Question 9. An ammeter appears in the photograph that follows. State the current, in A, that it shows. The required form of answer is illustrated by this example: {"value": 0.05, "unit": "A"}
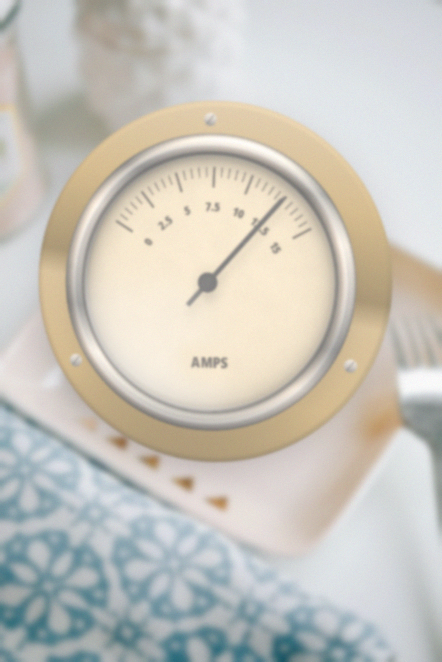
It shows {"value": 12.5, "unit": "A"}
